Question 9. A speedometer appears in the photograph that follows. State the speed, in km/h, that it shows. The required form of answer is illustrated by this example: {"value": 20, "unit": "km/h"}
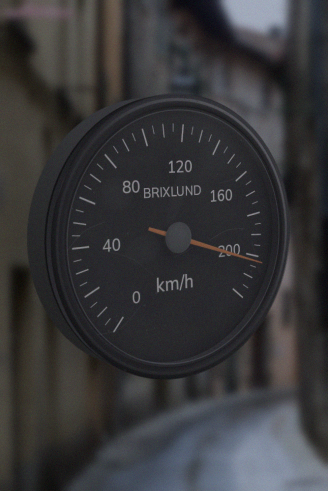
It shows {"value": 202.5, "unit": "km/h"}
